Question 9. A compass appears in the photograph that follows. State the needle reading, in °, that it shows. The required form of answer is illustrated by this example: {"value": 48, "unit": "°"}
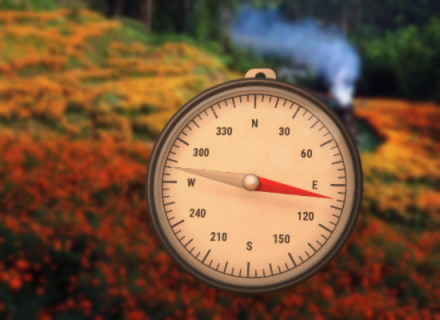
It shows {"value": 100, "unit": "°"}
